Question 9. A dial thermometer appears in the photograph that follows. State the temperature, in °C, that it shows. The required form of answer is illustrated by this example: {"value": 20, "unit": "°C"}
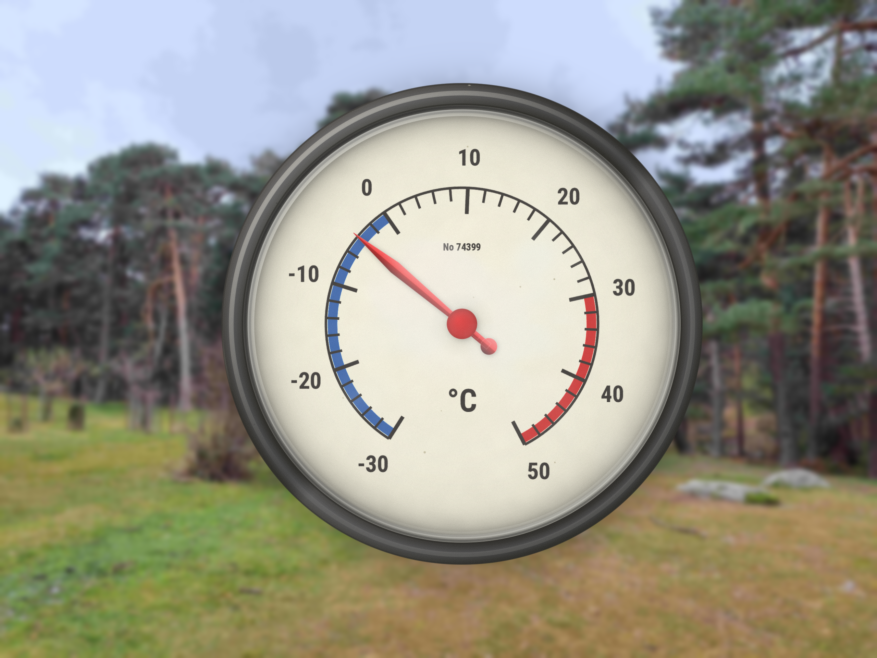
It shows {"value": -4, "unit": "°C"}
